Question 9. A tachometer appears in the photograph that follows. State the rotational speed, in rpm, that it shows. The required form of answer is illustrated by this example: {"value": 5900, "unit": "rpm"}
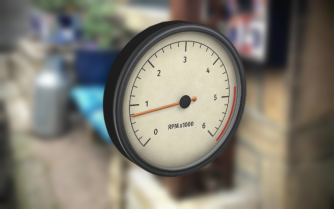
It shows {"value": 800, "unit": "rpm"}
